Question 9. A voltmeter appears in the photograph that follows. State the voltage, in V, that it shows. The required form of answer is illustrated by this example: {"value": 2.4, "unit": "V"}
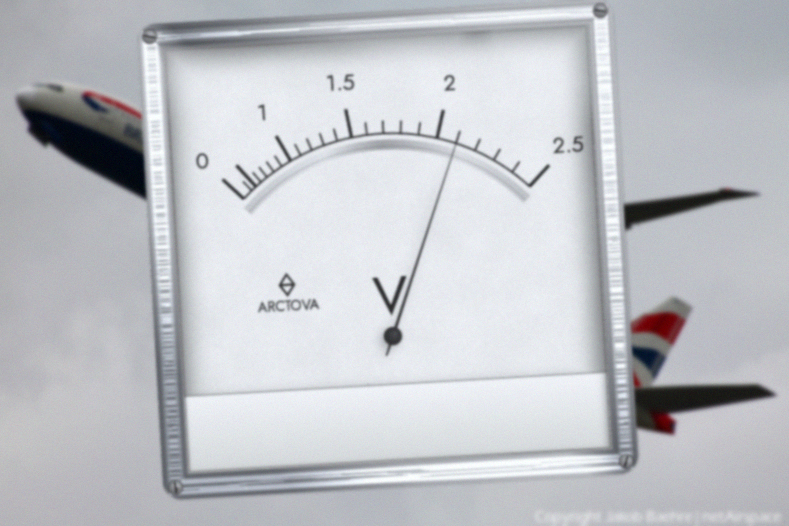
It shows {"value": 2.1, "unit": "V"}
